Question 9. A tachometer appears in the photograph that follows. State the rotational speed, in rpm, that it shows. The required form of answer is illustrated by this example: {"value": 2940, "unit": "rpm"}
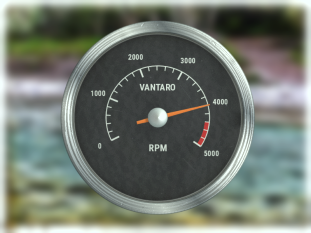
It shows {"value": 4000, "unit": "rpm"}
